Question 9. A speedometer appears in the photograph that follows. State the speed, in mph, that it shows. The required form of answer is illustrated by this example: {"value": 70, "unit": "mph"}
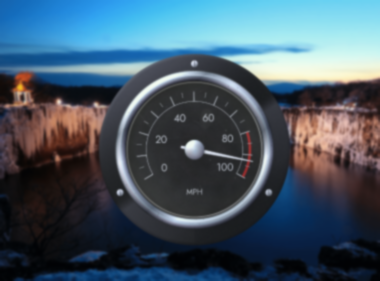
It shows {"value": 92.5, "unit": "mph"}
